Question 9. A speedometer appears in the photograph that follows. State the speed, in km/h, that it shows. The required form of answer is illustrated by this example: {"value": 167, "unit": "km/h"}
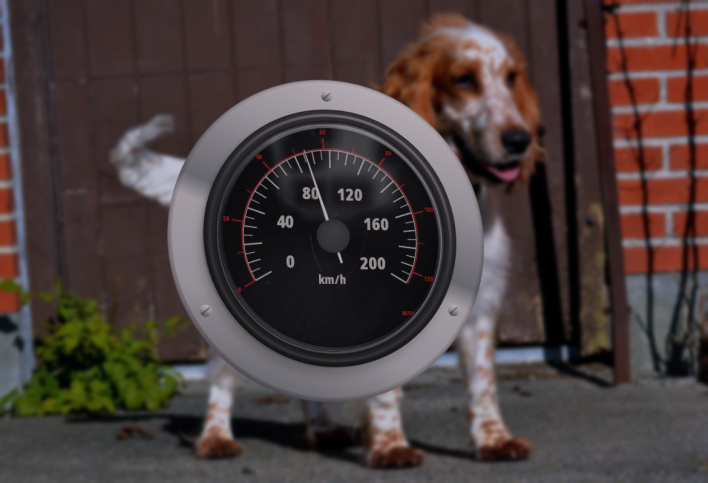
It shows {"value": 85, "unit": "km/h"}
